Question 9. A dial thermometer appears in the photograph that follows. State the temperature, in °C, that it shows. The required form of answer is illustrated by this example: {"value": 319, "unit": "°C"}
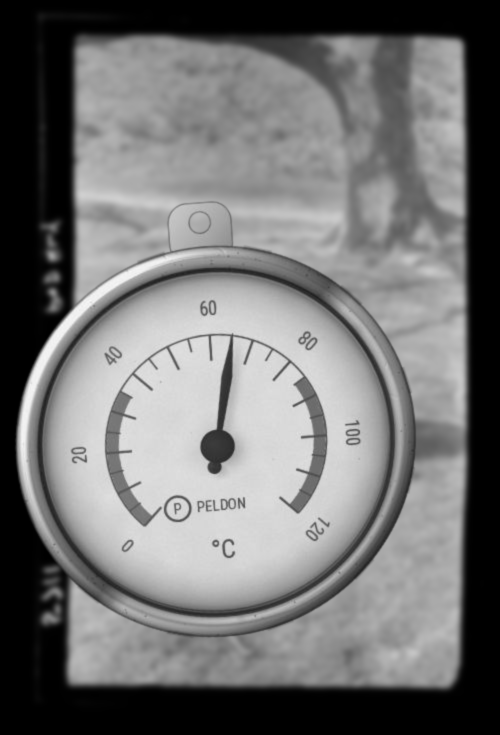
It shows {"value": 65, "unit": "°C"}
